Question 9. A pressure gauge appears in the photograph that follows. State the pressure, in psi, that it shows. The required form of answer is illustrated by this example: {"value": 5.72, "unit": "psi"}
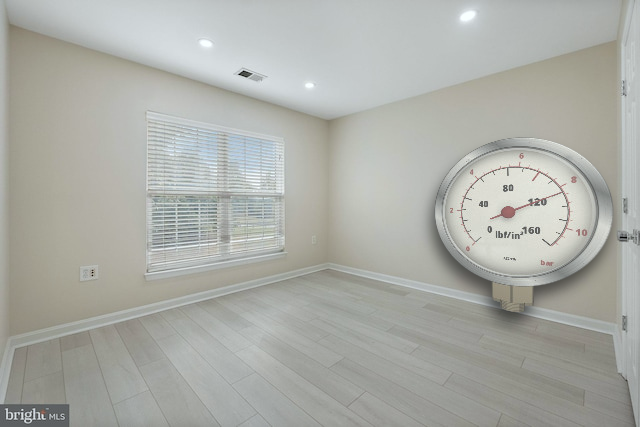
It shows {"value": 120, "unit": "psi"}
